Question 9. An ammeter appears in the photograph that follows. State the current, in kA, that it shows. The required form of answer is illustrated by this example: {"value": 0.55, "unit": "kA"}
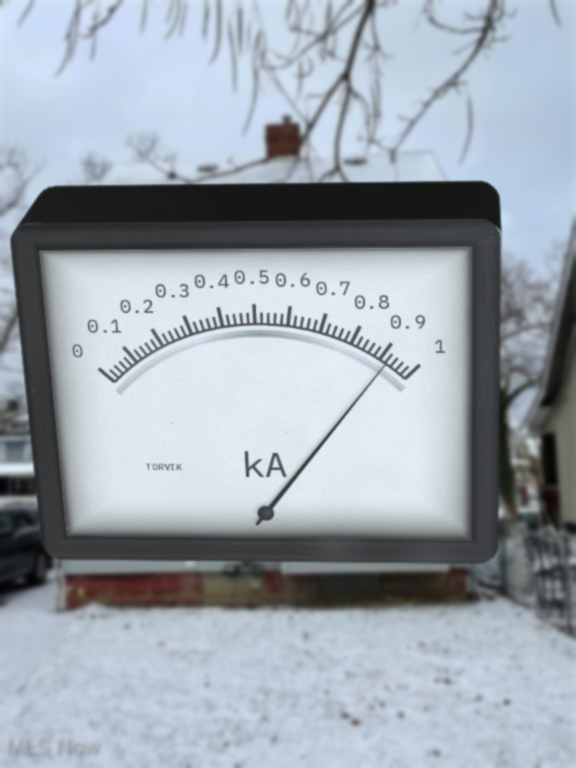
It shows {"value": 0.92, "unit": "kA"}
